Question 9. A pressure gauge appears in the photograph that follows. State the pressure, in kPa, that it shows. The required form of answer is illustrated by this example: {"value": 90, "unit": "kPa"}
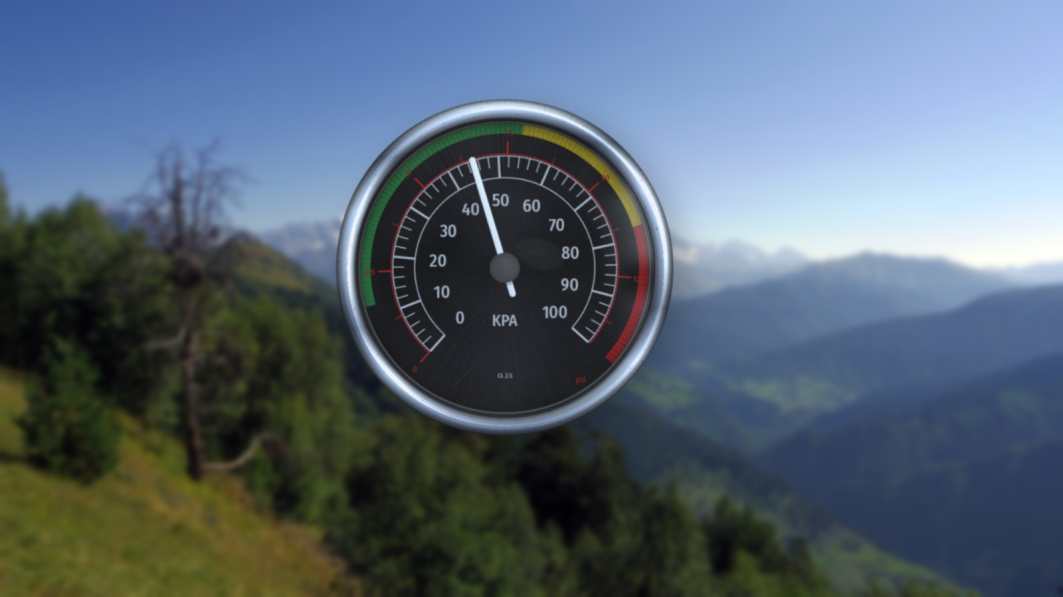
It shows {"value": 45, "unit": "kPa"}
